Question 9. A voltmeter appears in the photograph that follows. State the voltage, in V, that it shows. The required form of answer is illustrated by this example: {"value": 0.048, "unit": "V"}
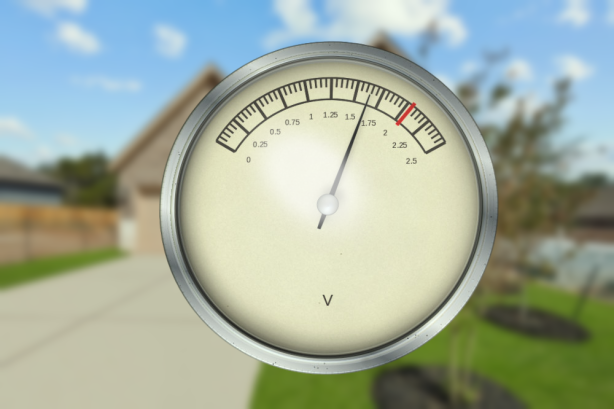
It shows {"value": 1.65, "unit": "V"}
